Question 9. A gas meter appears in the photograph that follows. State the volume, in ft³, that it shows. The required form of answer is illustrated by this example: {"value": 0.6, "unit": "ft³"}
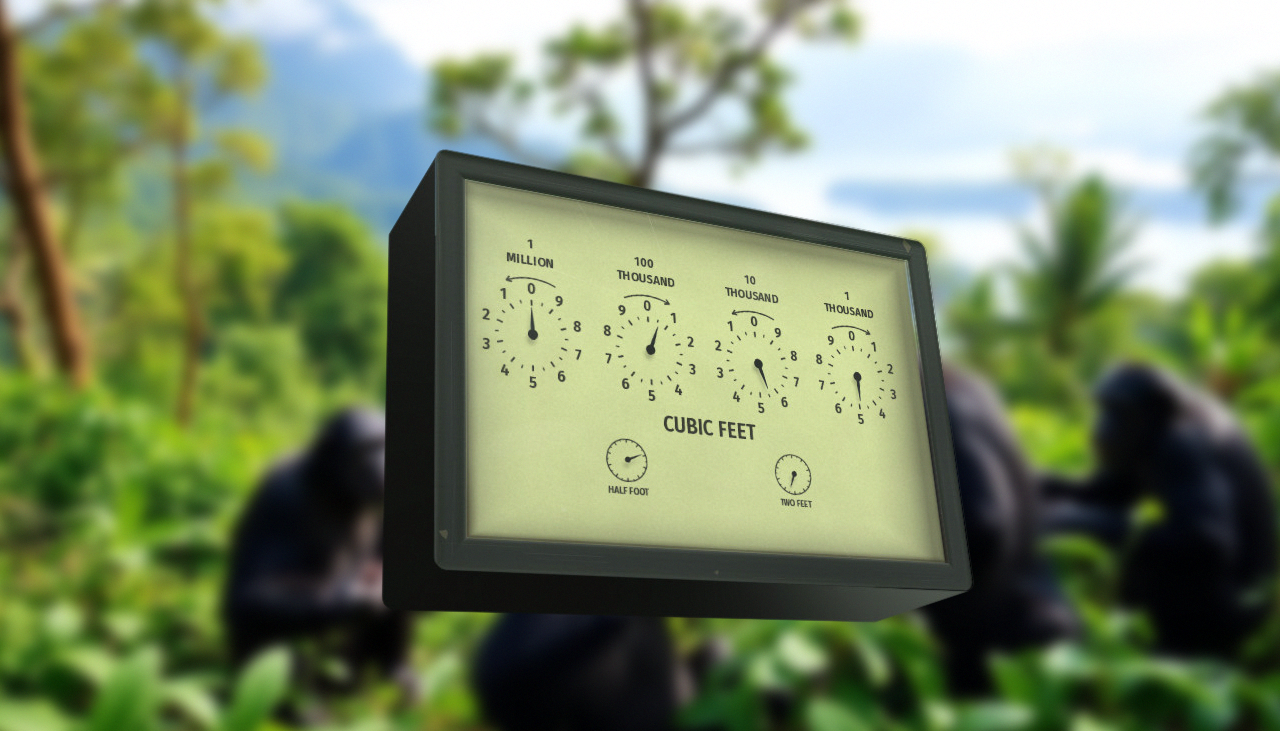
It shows {"value": 5500, "unit": "ft³"}
